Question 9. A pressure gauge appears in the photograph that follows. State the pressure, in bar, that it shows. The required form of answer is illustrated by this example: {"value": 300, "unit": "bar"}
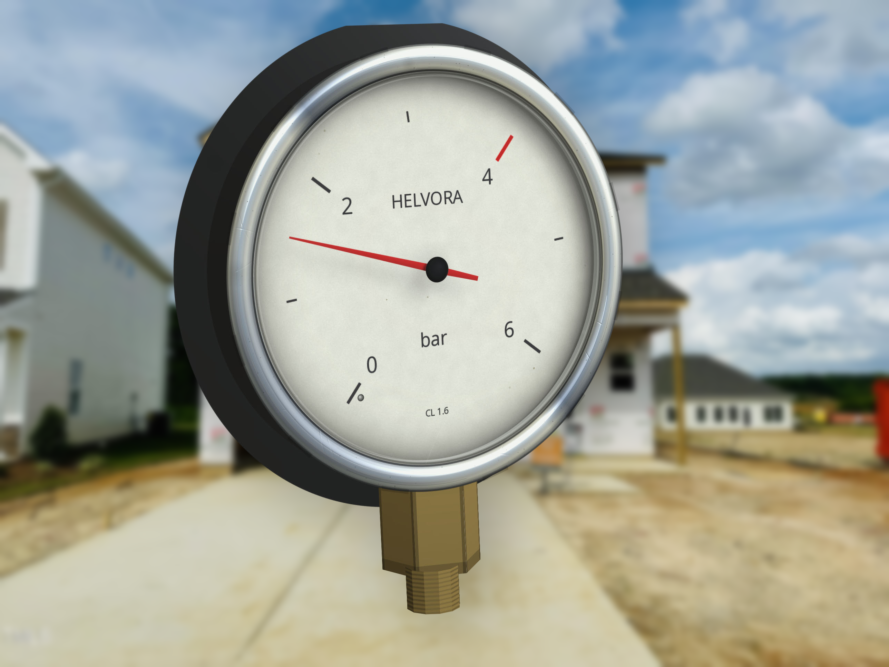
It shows {"value": 1.5, "unit": "bar"}
